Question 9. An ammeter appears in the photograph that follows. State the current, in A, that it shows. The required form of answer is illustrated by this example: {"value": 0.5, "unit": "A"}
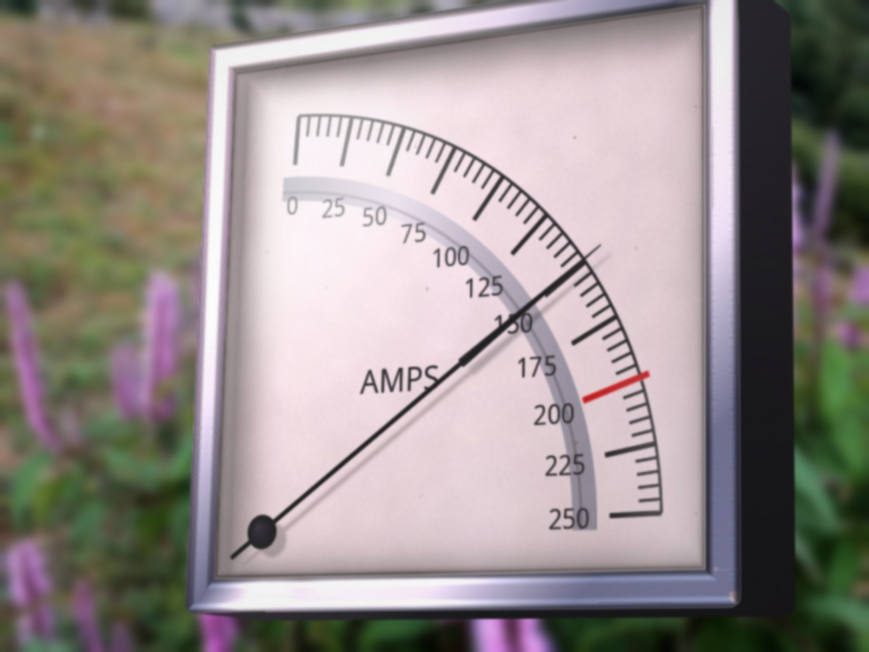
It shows {"value": 150, "unit": "A"}
